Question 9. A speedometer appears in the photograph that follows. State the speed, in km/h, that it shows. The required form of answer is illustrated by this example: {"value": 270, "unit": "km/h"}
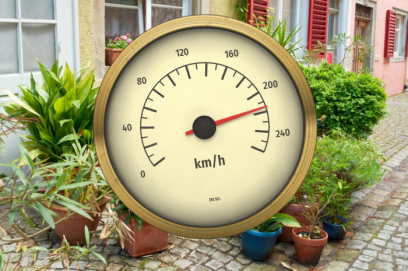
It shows {"value": 215, "unit": "km/h"}
